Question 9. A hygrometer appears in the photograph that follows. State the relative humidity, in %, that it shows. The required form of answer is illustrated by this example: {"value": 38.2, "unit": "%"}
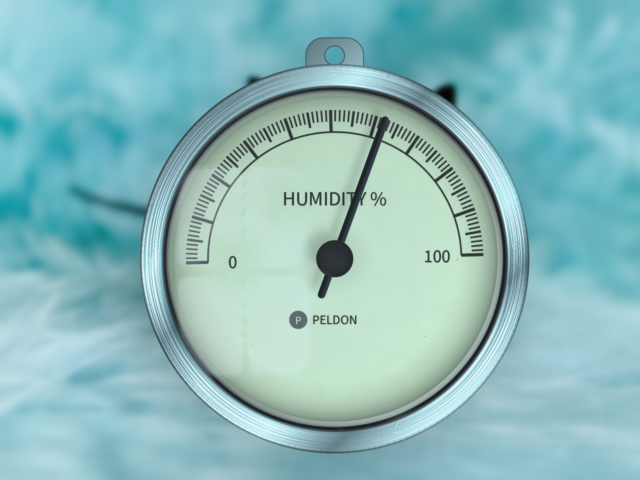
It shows {"value": 62, "unit": "%"}
